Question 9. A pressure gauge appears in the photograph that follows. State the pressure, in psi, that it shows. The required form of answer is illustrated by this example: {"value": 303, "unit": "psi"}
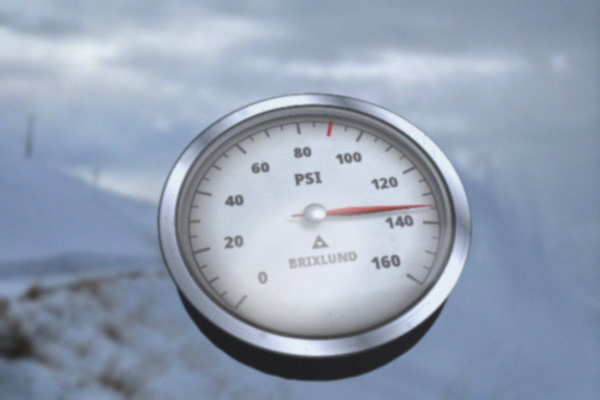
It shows {"value": 135, "unit": "psi"}
